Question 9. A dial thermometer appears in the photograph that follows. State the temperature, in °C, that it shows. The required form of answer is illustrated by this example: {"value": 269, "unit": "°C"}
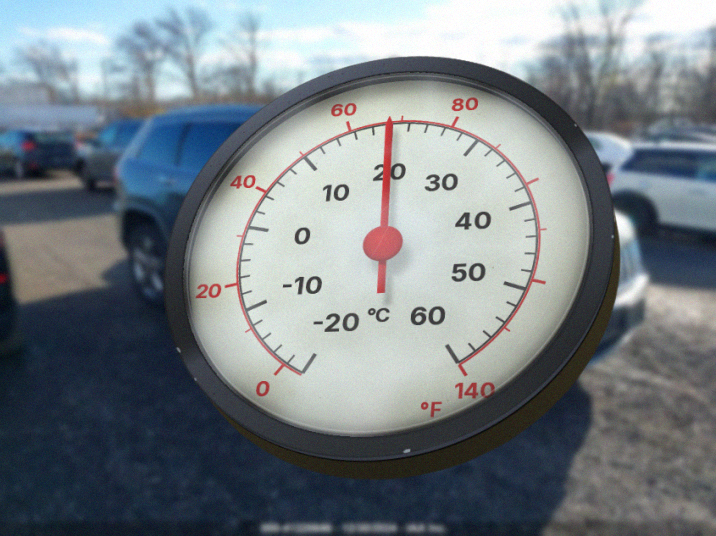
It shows {"value": 20, "unit": "°C"}
